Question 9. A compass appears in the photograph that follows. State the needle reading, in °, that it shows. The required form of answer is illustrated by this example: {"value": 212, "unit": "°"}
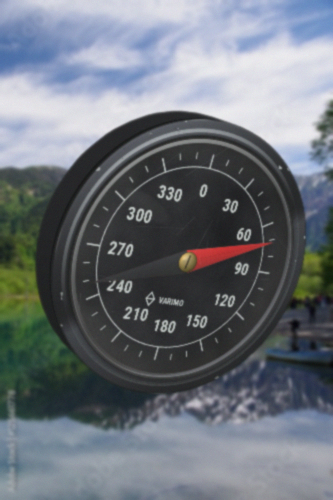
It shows {"value": 70, "unit": "°"}
